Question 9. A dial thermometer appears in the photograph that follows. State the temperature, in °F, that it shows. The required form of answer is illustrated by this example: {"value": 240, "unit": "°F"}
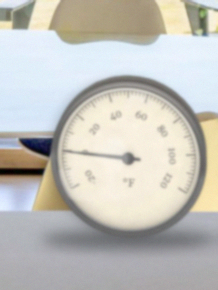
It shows {"value": 0, "unit": "°F"}
